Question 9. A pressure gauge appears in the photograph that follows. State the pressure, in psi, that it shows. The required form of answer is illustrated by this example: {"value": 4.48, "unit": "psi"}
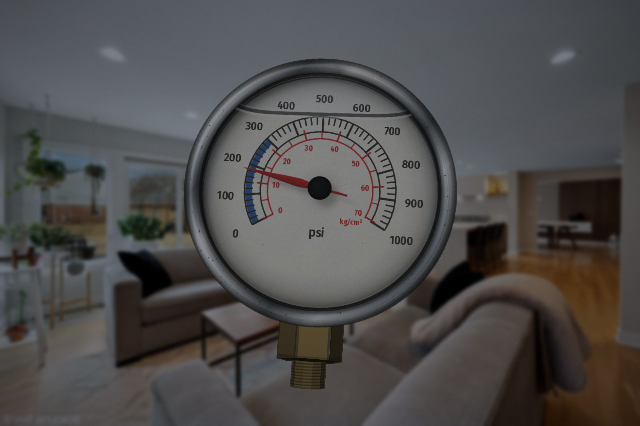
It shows {"value": 180, "unit": "psi"}
